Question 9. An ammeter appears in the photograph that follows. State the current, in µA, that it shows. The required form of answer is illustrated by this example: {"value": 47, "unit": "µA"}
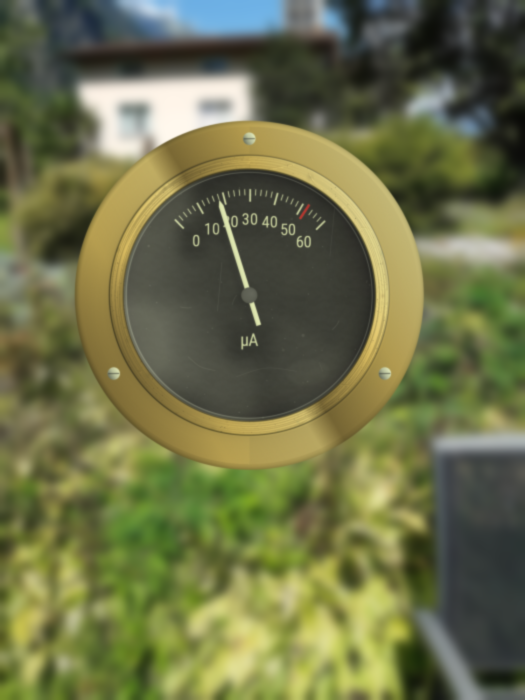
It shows {"value": 18, "unit": "µA"}
